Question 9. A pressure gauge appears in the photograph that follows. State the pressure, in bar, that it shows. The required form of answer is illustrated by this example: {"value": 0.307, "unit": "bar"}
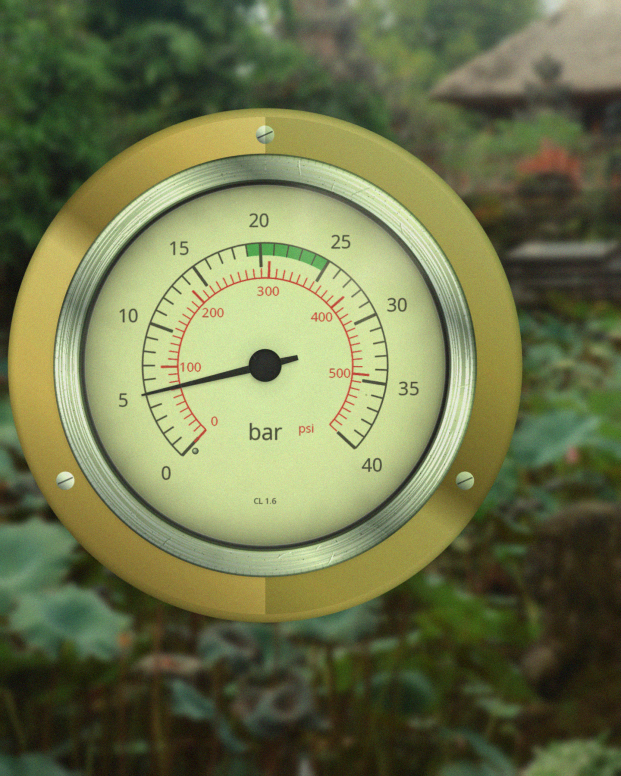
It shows {"value": 5, "unit": "bar"}
